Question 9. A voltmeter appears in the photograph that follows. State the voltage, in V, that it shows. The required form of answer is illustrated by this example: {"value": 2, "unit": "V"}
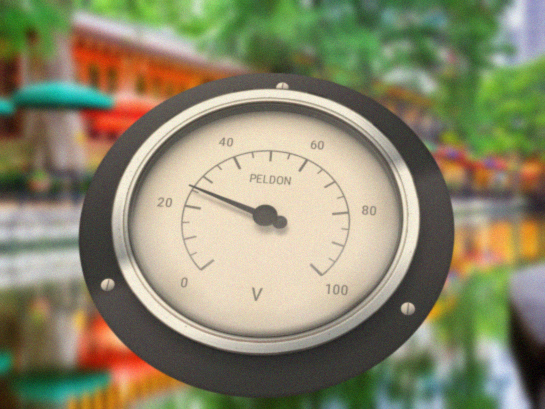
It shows {"value": 25, "unit": "V"}
